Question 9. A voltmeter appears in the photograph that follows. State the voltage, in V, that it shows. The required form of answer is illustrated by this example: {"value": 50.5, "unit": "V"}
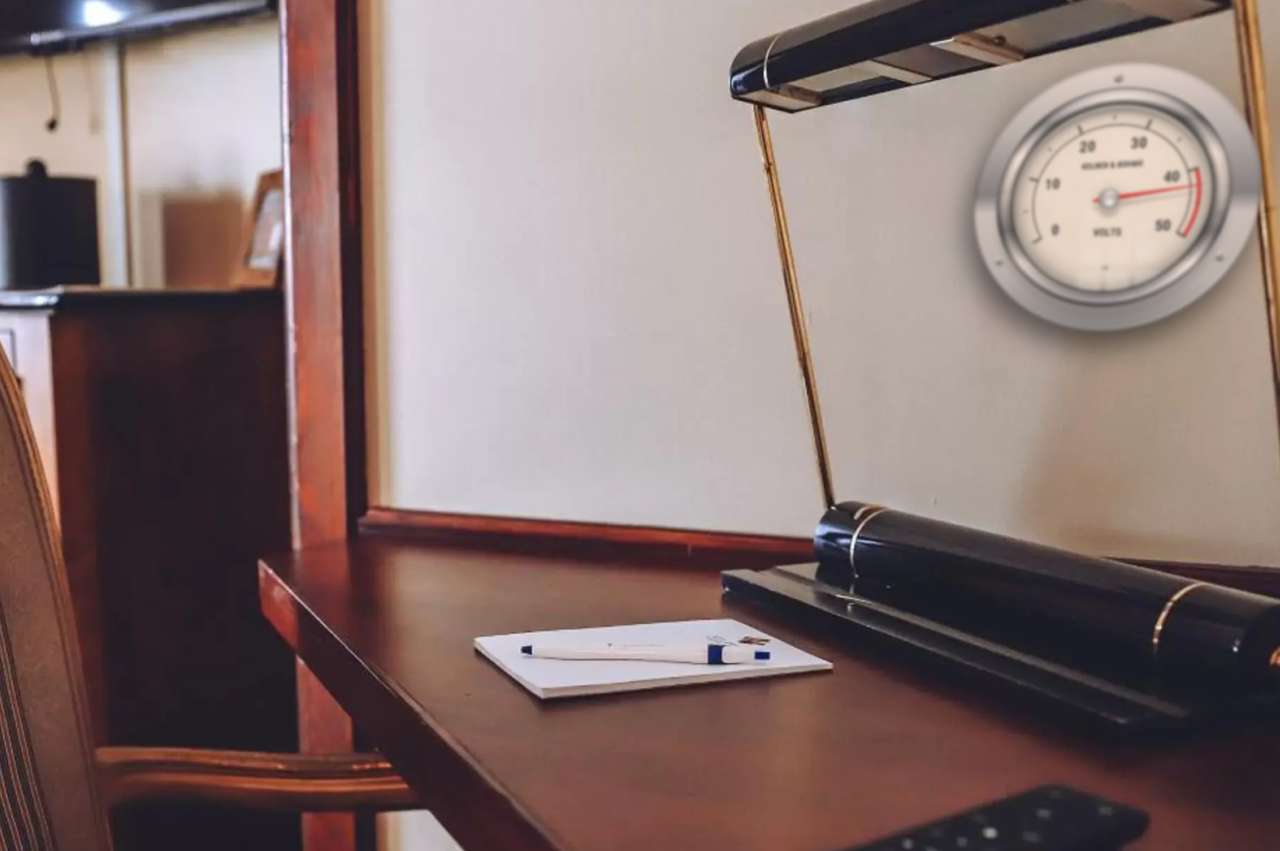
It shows {"value": 42.5, "unit": "V"}
